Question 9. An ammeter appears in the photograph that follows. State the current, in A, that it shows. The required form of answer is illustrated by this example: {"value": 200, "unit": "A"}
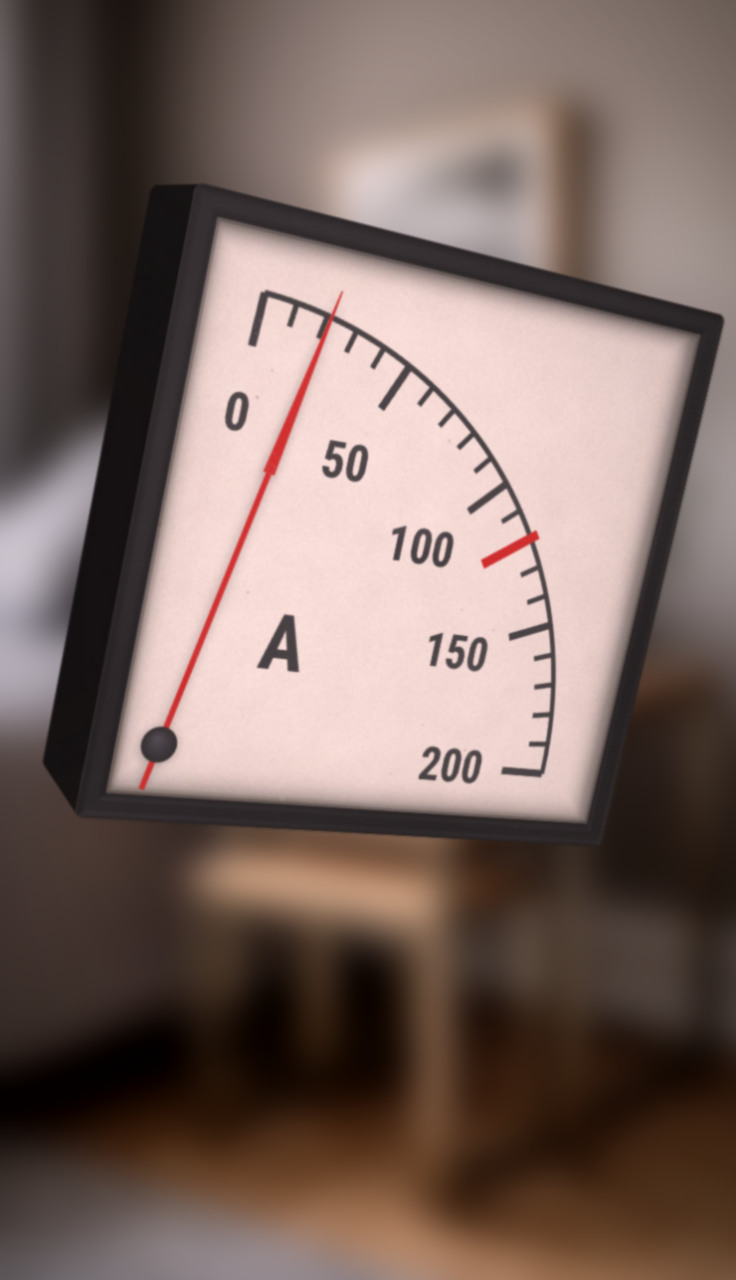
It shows {"value": 20, "unit": "A"}
